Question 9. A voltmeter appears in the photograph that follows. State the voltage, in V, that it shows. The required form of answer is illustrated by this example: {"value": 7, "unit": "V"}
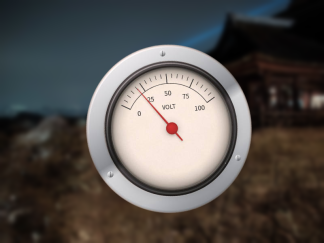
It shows {"value": 20, "unit": "V"}
